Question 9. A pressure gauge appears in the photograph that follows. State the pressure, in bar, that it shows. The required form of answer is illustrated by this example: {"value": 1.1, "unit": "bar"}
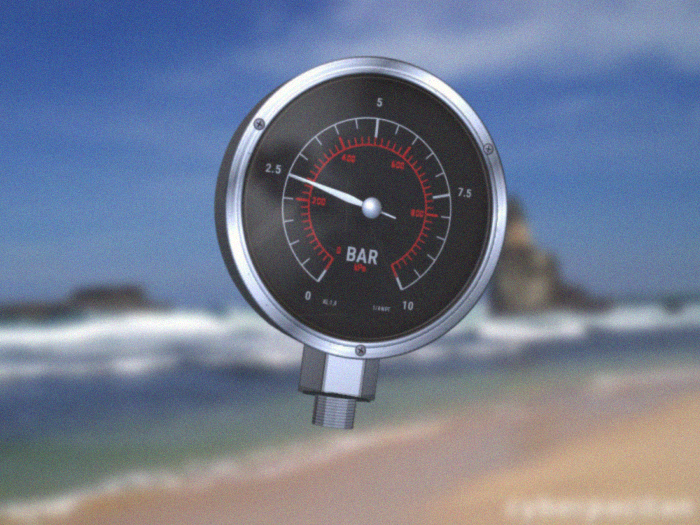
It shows {"value": 2.5, "unit": "bar"}
